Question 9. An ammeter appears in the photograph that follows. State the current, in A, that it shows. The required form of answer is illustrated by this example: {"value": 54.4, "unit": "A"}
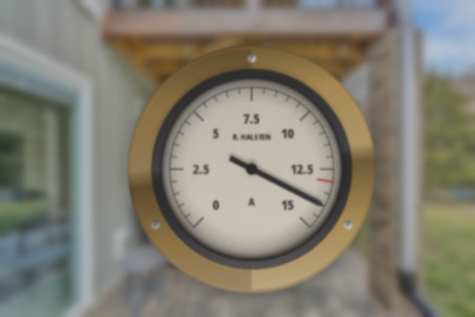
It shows {"value": 14, "unit": "A"}
